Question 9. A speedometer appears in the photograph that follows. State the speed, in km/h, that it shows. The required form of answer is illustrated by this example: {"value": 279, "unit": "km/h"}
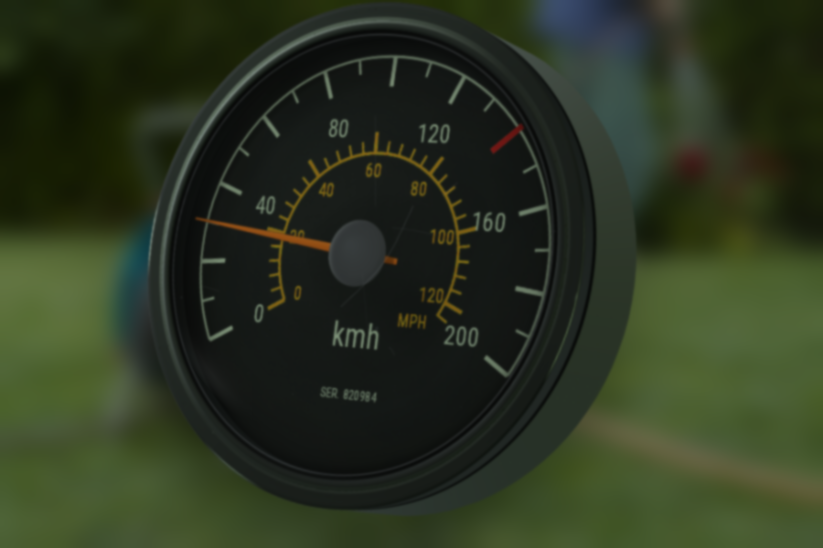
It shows {"value": 30, "unit": "km/h"}
